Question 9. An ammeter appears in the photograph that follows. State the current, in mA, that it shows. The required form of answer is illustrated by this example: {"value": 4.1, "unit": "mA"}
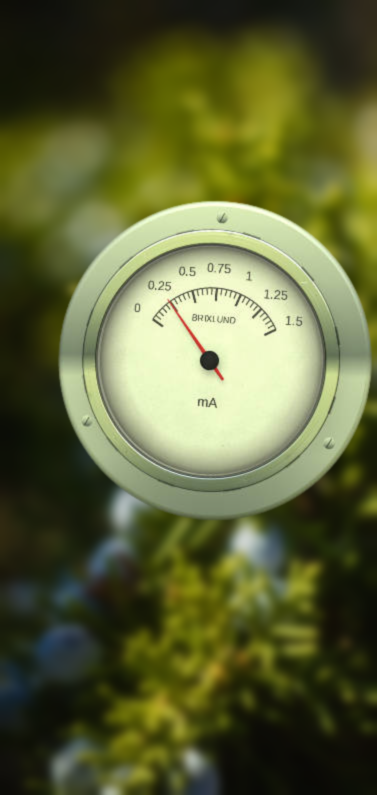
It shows {"value": 0.25, "unit": "mA"}
